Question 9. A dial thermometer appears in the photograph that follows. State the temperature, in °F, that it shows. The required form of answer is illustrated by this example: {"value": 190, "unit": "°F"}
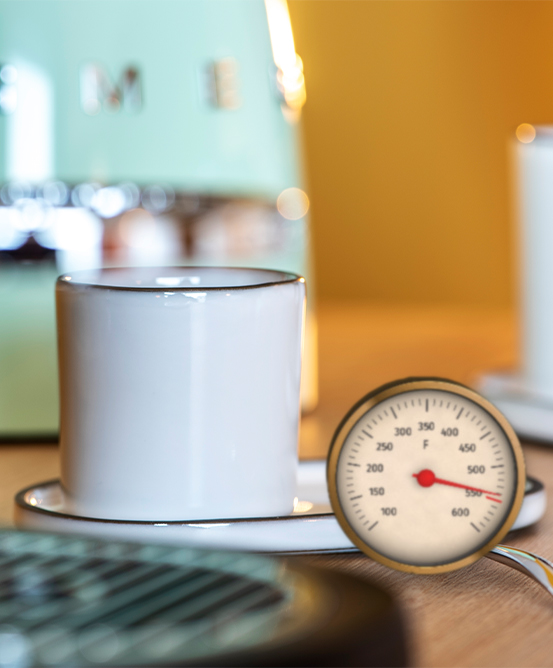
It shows {"value": 540, "unit": "°F"}
